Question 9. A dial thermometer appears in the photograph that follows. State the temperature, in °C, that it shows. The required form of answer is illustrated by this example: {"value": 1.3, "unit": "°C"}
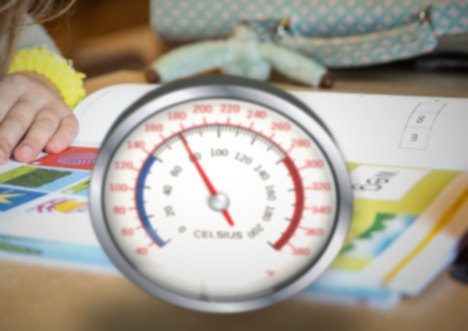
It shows {"value": 80, "unit": "°C"}
